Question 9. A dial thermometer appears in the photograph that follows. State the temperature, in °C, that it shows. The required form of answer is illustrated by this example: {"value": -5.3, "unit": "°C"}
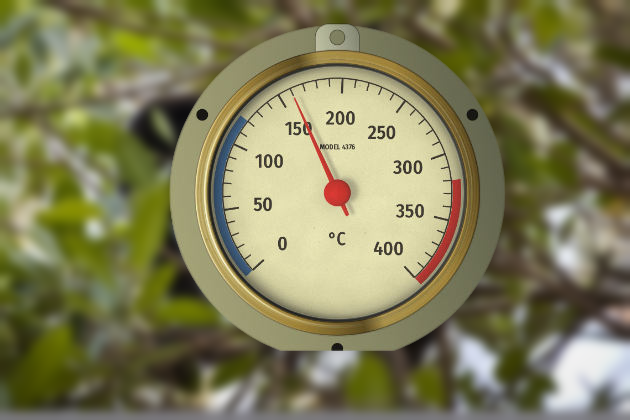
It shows {"value": 160, "unit": "°C"}
